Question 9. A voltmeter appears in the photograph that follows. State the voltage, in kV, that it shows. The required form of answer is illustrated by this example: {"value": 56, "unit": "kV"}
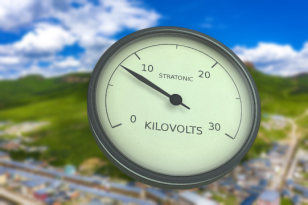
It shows {"value": 7.5, "unit": "kV"}
